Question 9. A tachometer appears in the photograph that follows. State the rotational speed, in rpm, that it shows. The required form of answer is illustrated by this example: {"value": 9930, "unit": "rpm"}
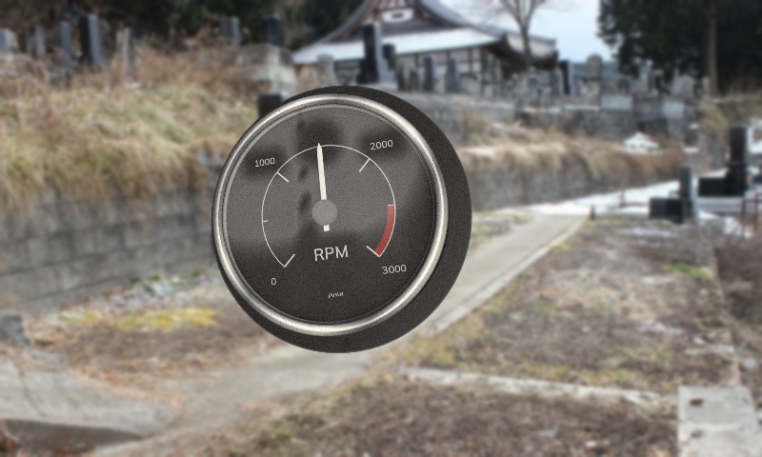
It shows {"value": 1500, "unit": "rpm"}
